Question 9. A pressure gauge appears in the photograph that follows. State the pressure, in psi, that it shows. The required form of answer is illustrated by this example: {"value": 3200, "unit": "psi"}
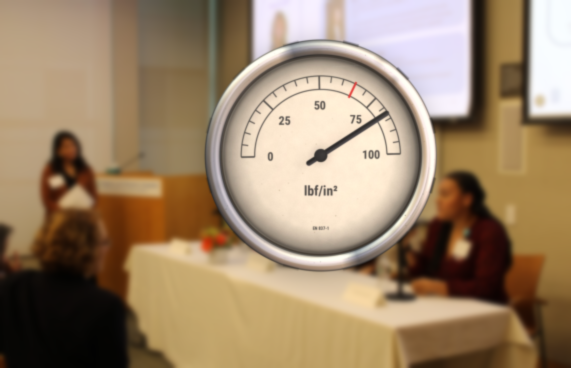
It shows {"value": 82.5, "unit": "psi"}
